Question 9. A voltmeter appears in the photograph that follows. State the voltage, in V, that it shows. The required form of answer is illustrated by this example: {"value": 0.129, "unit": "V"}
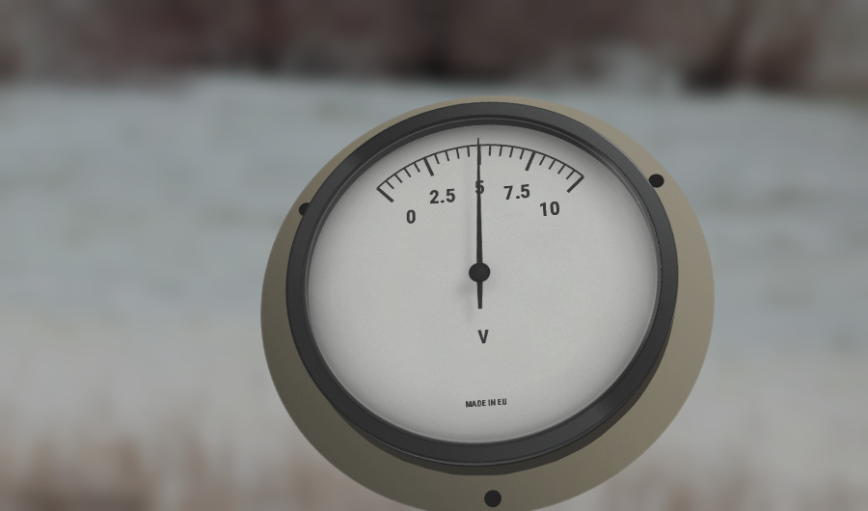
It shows {"value": 5, "unit": "V"}
